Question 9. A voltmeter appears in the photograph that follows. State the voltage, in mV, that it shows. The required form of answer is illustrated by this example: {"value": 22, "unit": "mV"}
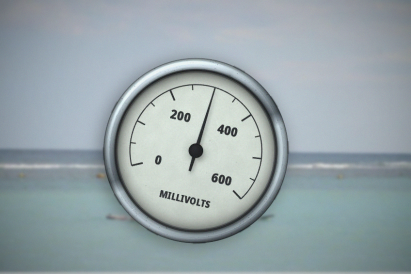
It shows {"value": 300, "unit": "mV"}
